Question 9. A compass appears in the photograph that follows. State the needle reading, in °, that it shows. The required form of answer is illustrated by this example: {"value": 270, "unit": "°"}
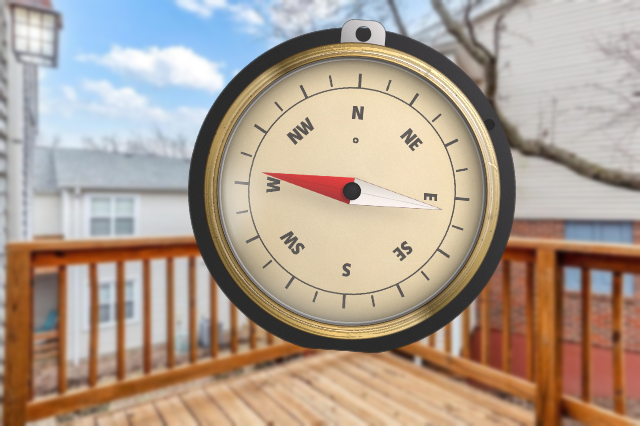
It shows {"value": 277.5, "unit": "°"}
